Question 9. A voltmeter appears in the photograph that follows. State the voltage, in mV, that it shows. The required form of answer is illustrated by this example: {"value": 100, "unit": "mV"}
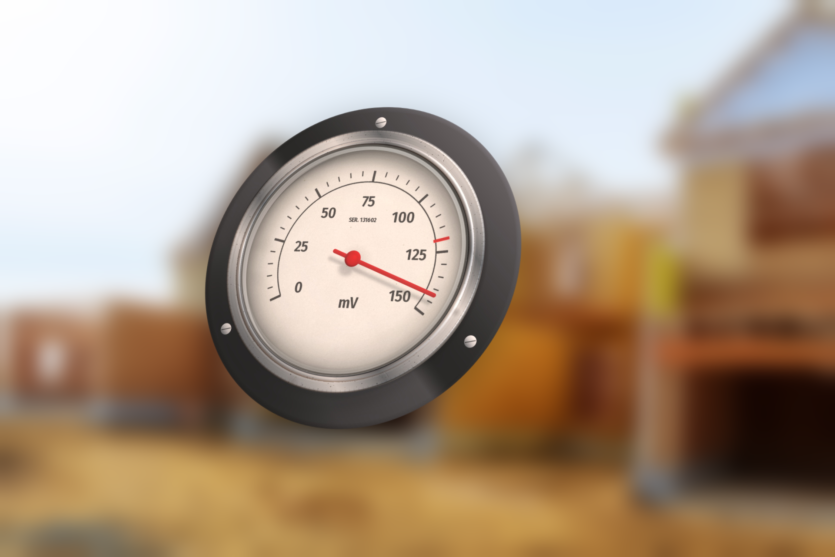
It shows {"value": 142.5, "unit": "mV"}
